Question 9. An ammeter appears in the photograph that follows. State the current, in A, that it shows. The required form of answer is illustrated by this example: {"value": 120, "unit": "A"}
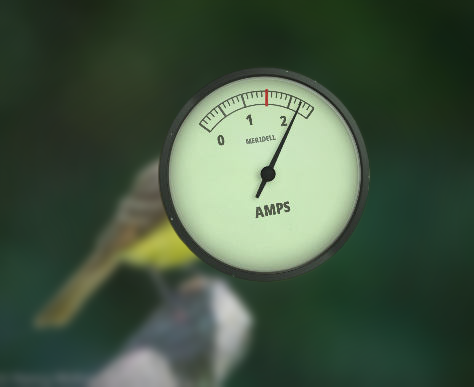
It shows {"value": 2.2, "unit": "A"}
